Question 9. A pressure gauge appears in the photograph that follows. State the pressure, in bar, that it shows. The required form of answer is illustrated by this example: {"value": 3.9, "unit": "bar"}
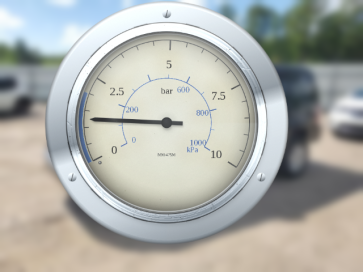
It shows {"value": 1.25, "unit": "bar"}
